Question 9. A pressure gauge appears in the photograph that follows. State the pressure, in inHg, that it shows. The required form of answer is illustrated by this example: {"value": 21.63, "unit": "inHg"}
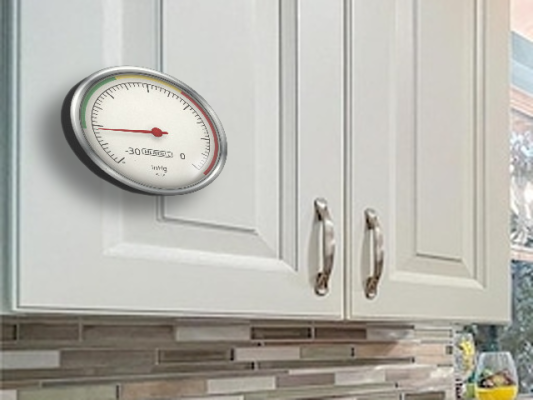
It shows {"value": -25.5, "unit": "inHg"}
